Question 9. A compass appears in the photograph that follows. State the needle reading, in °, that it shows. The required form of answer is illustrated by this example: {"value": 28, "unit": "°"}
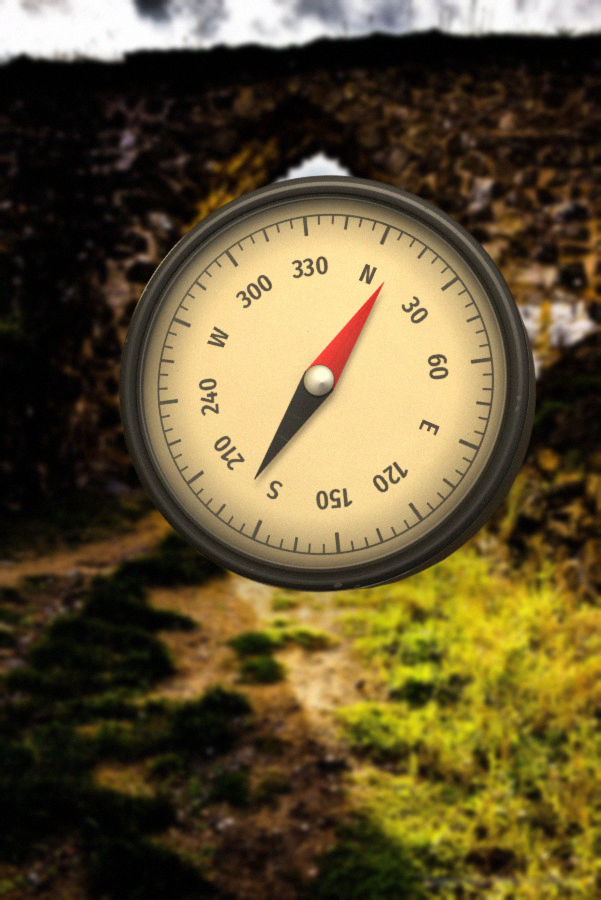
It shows {"value": 10, "unit": "°"}
